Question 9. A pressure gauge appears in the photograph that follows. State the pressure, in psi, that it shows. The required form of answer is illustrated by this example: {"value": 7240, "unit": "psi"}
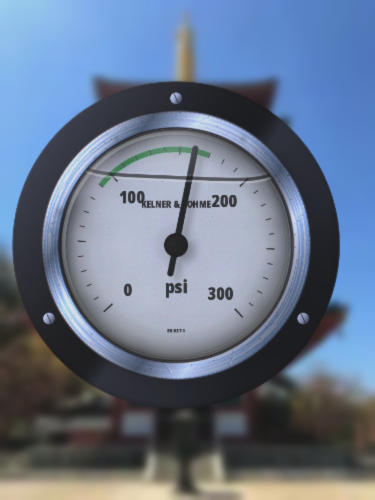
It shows {"value": 160, "unit": "psi"}
